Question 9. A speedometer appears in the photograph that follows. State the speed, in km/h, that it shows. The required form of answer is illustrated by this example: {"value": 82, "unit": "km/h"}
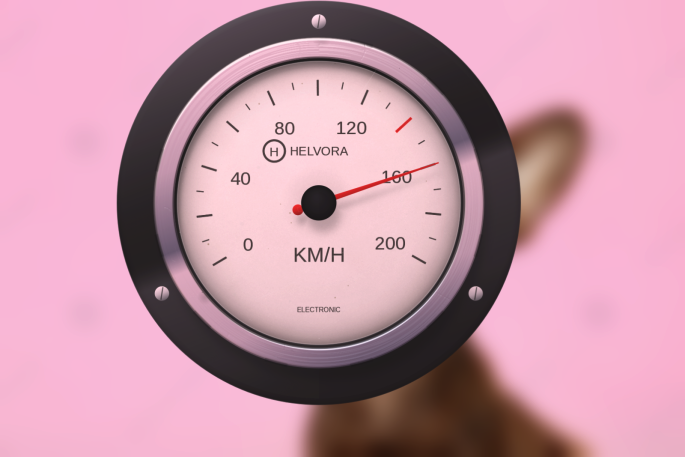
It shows {"value": 160, "unit": "km/h"}
